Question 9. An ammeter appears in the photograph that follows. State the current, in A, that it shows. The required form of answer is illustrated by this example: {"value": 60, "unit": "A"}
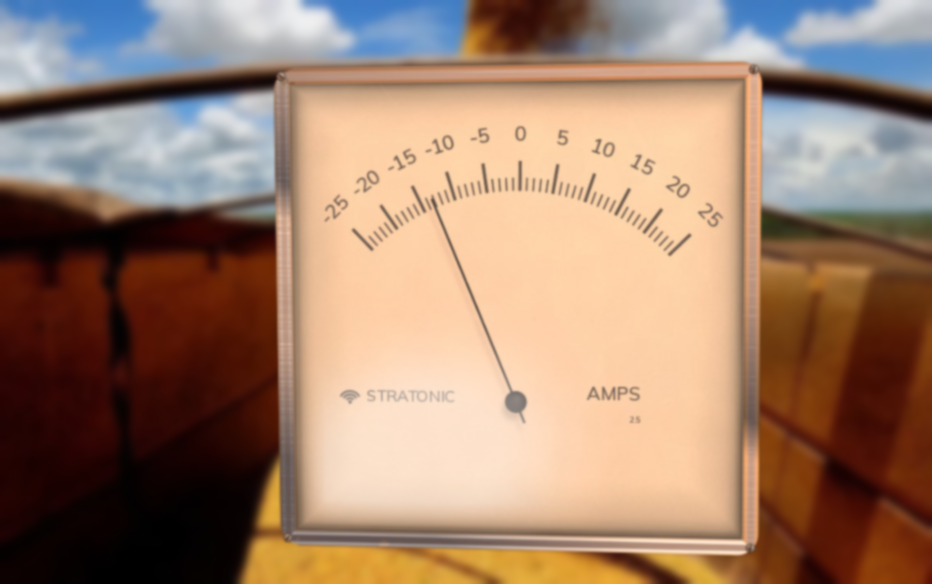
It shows {"value": -13, "unit": "A"}
